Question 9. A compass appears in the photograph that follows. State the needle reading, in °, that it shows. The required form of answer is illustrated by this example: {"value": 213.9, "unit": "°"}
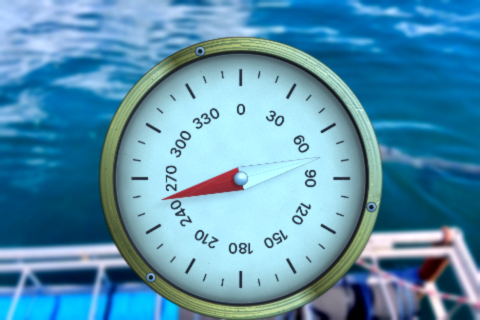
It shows {"value": 255, "unit": "°"}
